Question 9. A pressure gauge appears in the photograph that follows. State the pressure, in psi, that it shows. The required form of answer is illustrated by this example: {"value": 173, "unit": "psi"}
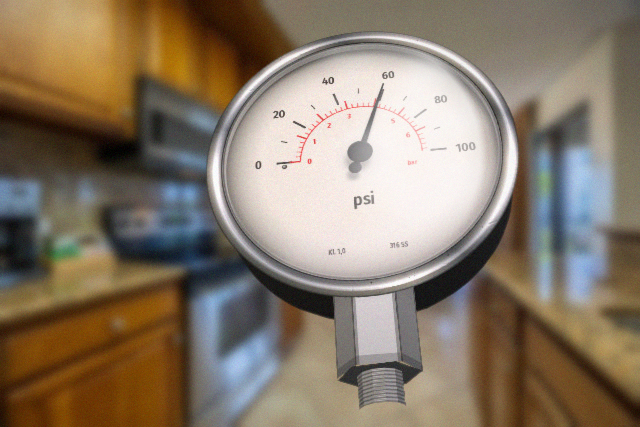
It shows {"value": 60, "unit": "psi"}
